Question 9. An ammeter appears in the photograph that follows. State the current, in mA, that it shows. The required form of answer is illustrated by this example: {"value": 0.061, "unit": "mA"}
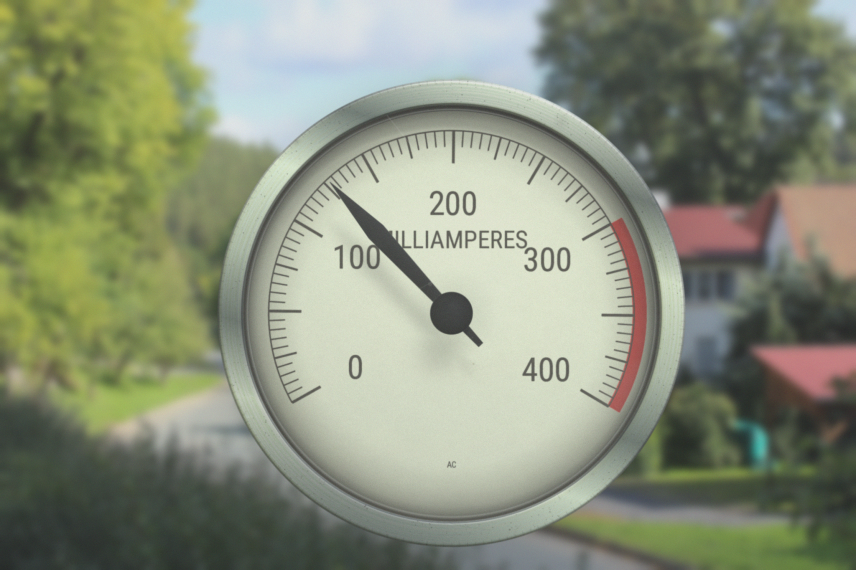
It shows {"value": 127.5, "unit": "mA"}
